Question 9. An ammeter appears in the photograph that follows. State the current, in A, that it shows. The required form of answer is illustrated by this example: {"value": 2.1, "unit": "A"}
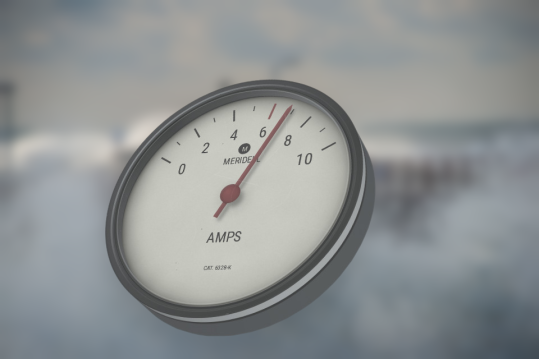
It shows {"value": 7, "unit": "A"}
